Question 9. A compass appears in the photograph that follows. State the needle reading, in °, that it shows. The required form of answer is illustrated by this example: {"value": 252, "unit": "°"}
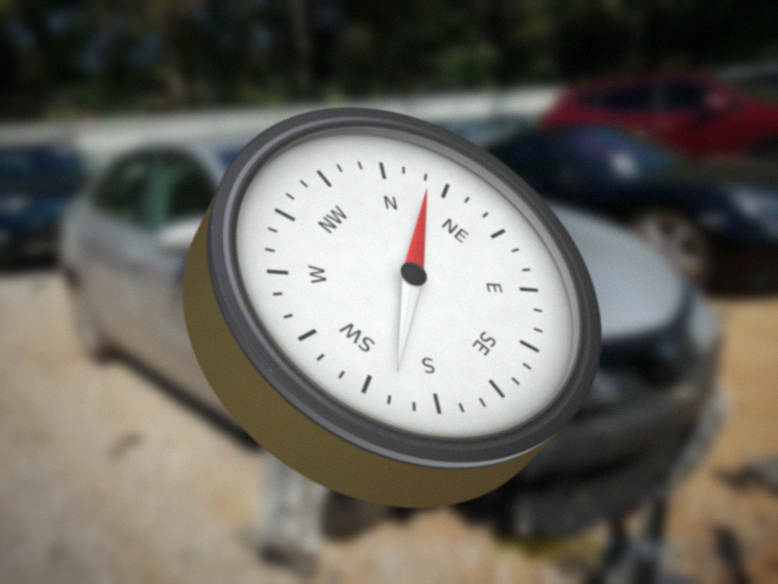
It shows {"value": 20, "unit": "°"}
